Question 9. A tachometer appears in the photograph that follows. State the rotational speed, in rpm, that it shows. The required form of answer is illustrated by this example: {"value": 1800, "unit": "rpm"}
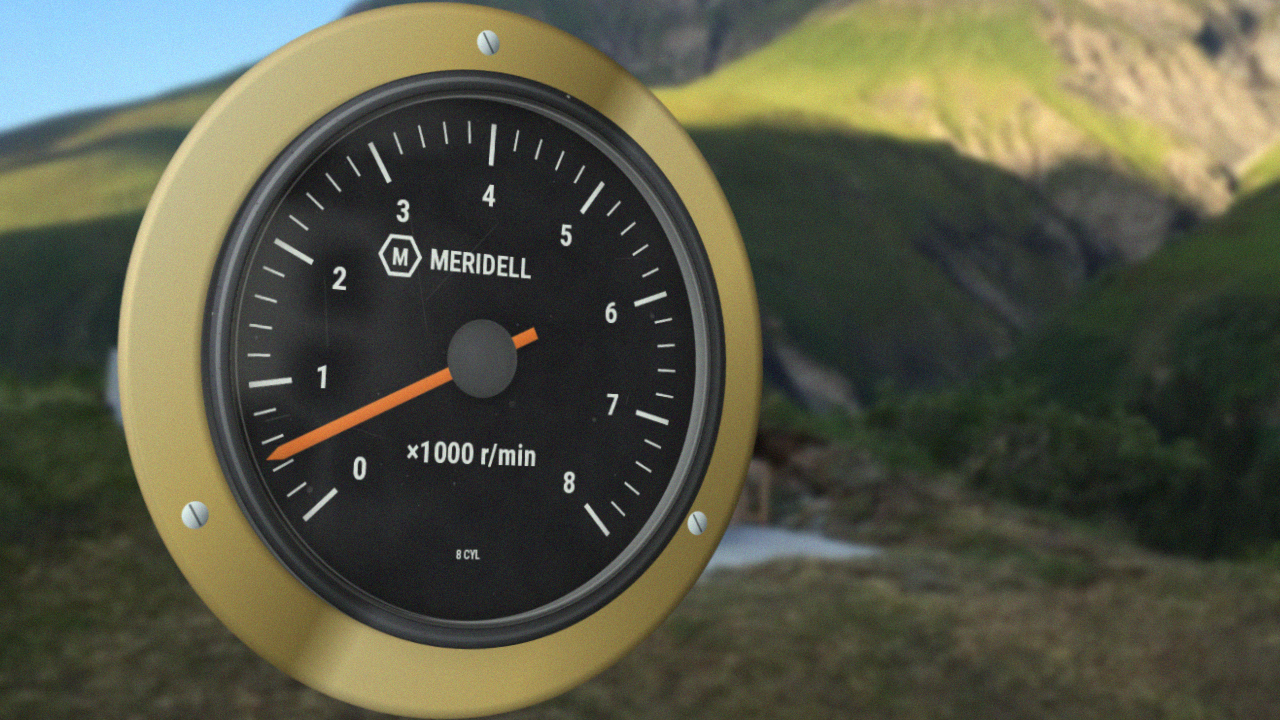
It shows {"value": 500, "unit": "rpm"}
